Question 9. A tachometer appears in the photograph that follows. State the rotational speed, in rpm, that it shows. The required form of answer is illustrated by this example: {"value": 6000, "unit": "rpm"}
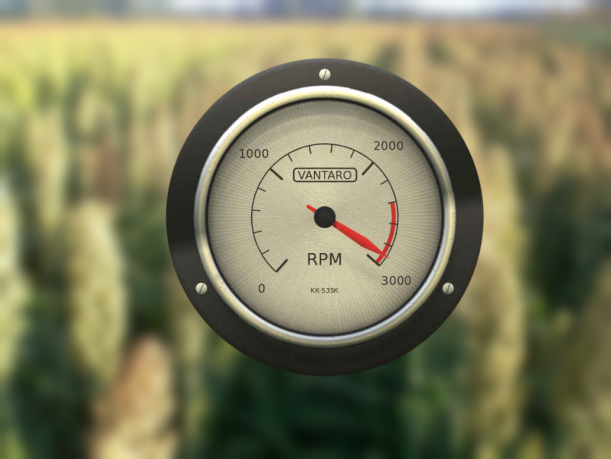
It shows {"value": 2900, "unit": "rpm"}
